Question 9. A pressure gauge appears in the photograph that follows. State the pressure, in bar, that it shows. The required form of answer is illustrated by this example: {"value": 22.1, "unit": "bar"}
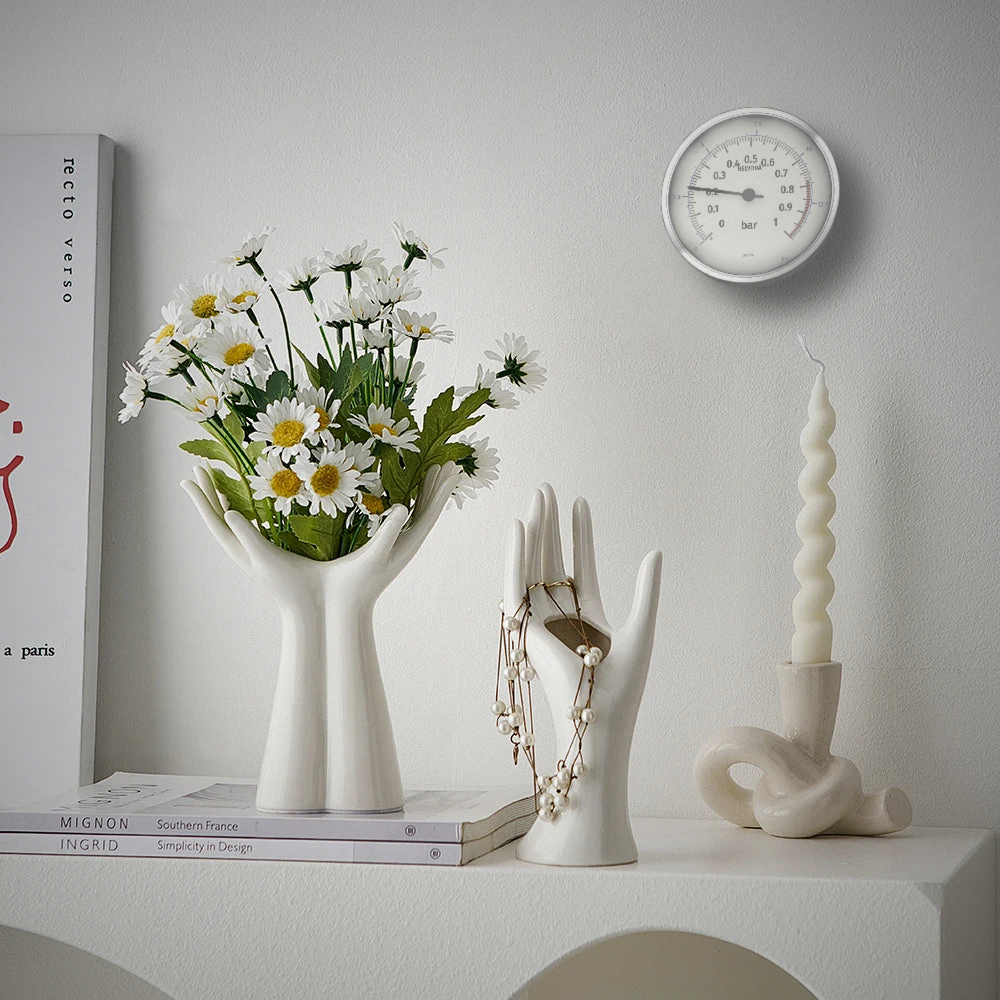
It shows {"value": 0.2, "unit": "bar"}
